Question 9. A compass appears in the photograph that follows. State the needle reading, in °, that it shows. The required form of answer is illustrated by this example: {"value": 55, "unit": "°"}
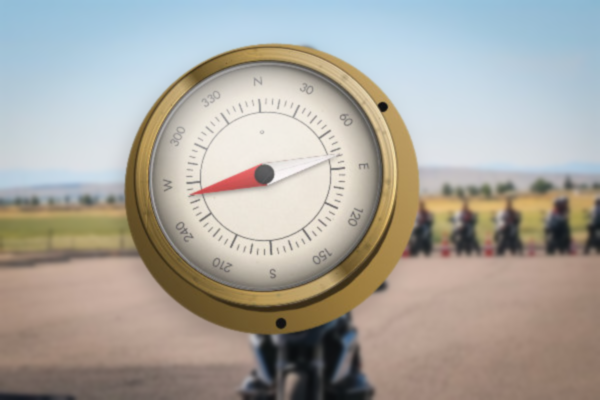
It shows {"value": 260, "unit": "°"}
